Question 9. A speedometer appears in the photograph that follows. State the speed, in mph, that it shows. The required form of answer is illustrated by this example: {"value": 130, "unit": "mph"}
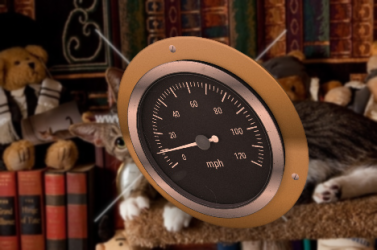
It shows {"value": 10, "unit": "mph"}
